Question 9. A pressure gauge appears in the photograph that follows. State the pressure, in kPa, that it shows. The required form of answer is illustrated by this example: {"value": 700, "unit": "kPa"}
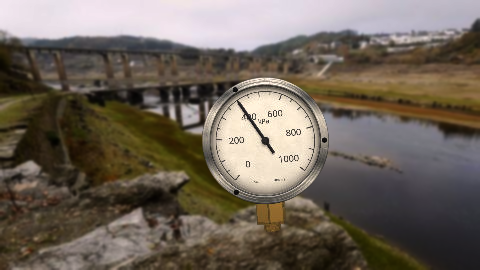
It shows {"value": 400, "unit": "kPa"}
